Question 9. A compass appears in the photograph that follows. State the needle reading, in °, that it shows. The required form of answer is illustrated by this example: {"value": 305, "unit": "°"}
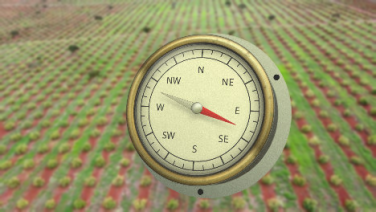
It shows {"value": 110, "unit": "°"}
